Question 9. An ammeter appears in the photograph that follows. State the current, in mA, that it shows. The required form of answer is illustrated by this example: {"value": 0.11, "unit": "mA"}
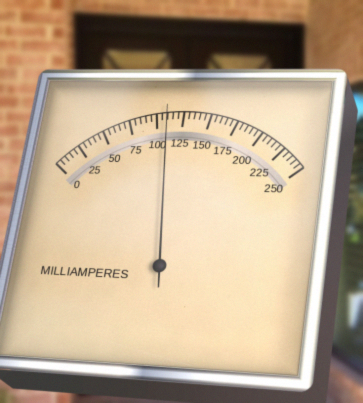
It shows {"value": 110, "unit": "mA"}
